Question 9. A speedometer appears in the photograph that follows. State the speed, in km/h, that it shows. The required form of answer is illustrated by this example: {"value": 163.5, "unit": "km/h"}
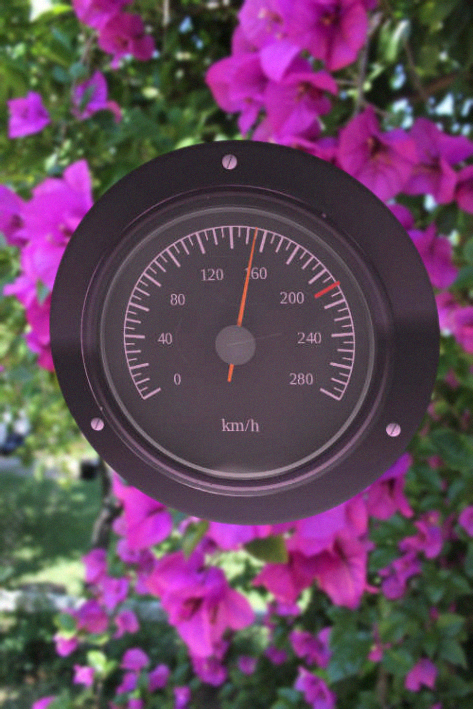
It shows {"value": 155, "unit": "km/h"}
